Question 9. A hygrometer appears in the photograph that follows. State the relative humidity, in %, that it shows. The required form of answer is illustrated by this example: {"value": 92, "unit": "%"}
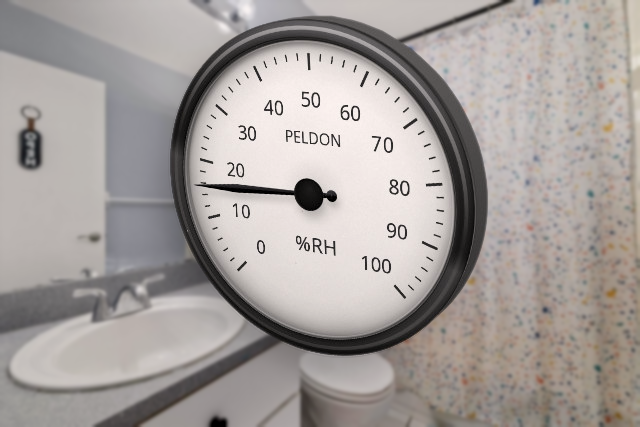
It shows {"value": 16, "unit": "%"}
